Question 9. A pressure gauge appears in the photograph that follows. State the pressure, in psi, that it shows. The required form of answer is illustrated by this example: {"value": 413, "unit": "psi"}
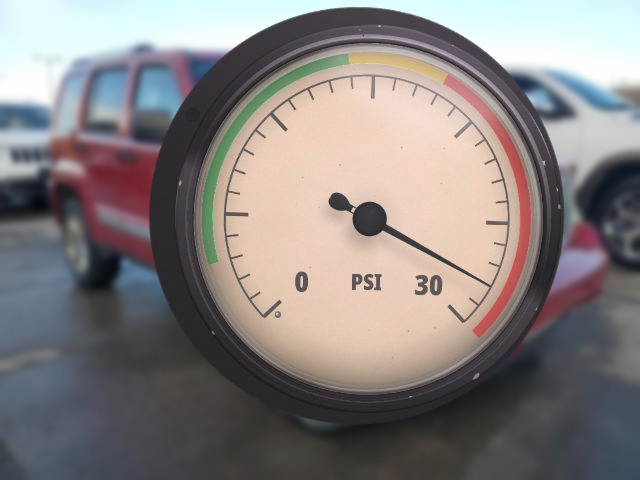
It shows {"value": 28, "unit": "psi"}
